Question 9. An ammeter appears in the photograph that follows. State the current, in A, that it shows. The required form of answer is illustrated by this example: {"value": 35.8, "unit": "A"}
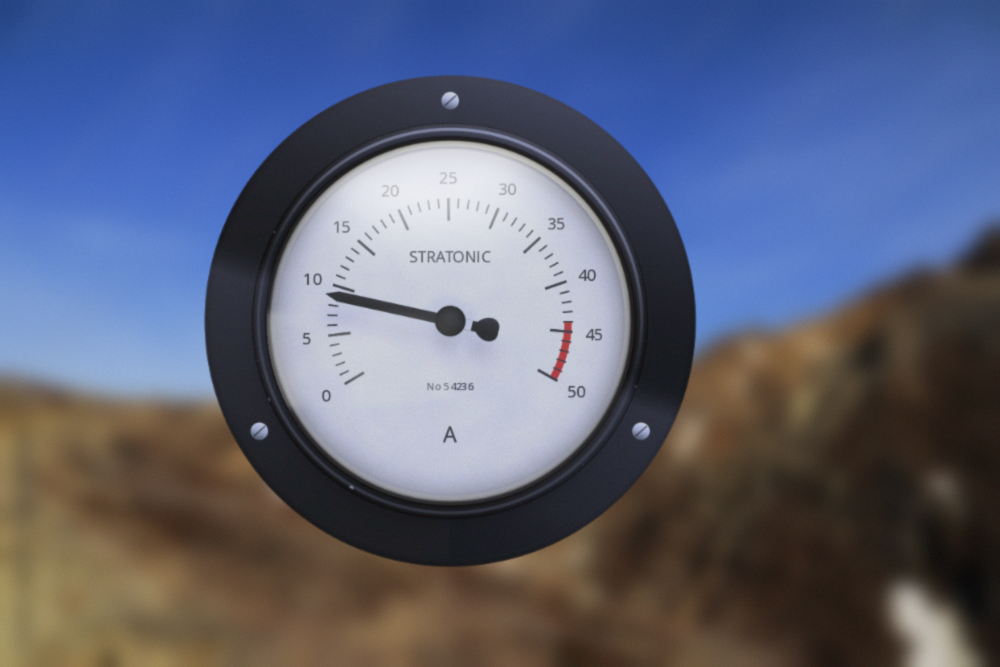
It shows {"value": 9, "unit": "A"}
